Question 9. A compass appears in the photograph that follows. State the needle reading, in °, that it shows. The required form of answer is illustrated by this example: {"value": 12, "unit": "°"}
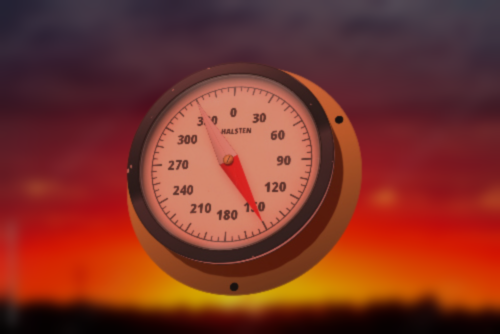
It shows {"value": 150, "unit": "°"}
